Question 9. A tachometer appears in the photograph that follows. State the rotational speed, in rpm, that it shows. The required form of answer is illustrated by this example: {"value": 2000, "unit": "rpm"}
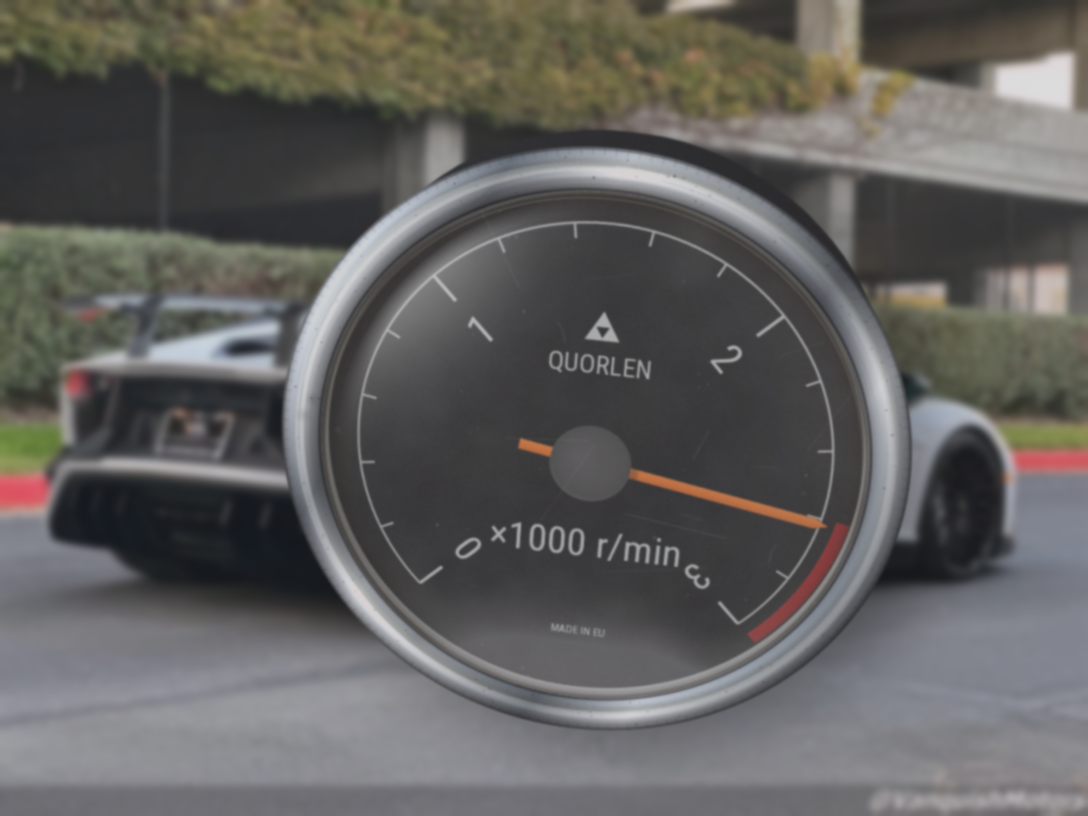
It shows {"value": 2600, "unit": "rpm"}
